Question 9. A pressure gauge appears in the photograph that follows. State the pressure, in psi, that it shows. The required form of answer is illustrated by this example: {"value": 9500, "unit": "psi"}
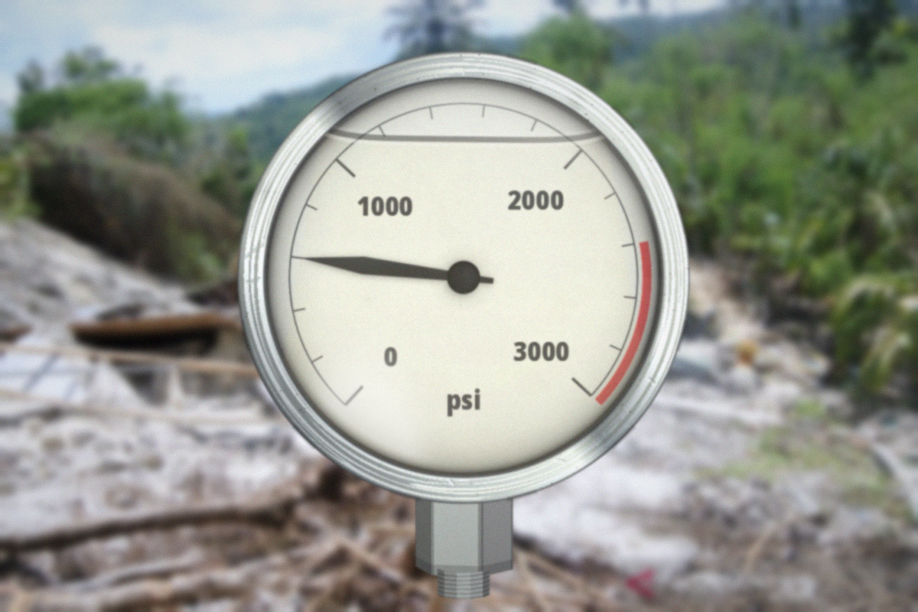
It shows {"value": 600, "unit": "psi"}
